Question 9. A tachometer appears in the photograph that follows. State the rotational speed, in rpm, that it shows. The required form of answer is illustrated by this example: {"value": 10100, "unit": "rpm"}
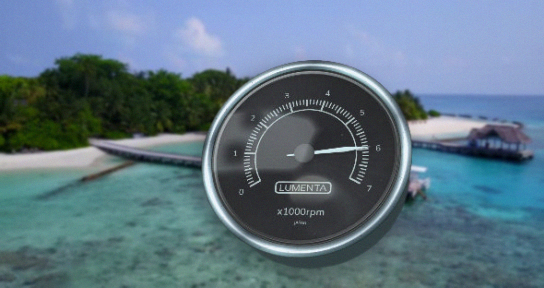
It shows {"value": 6000, "unit": "rpm"}
